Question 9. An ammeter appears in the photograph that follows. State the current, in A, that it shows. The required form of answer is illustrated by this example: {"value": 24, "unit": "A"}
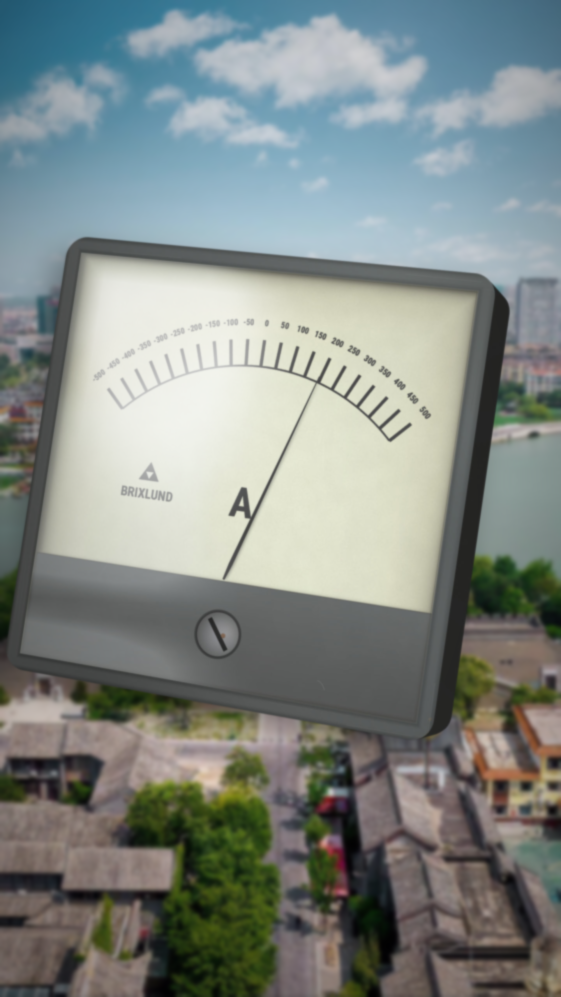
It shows {"value": 200, "unit": "A"}
